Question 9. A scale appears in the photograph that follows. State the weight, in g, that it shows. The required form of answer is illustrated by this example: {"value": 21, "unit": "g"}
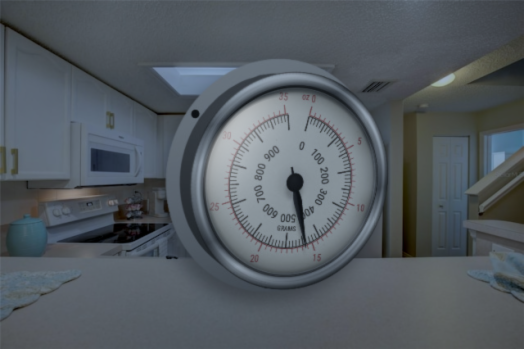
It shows {"value": 450, "unit": "g"}
